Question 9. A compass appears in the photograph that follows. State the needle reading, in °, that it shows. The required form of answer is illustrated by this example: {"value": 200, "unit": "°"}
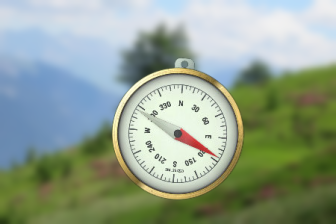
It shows {"value": 115, "unit": "°"}
